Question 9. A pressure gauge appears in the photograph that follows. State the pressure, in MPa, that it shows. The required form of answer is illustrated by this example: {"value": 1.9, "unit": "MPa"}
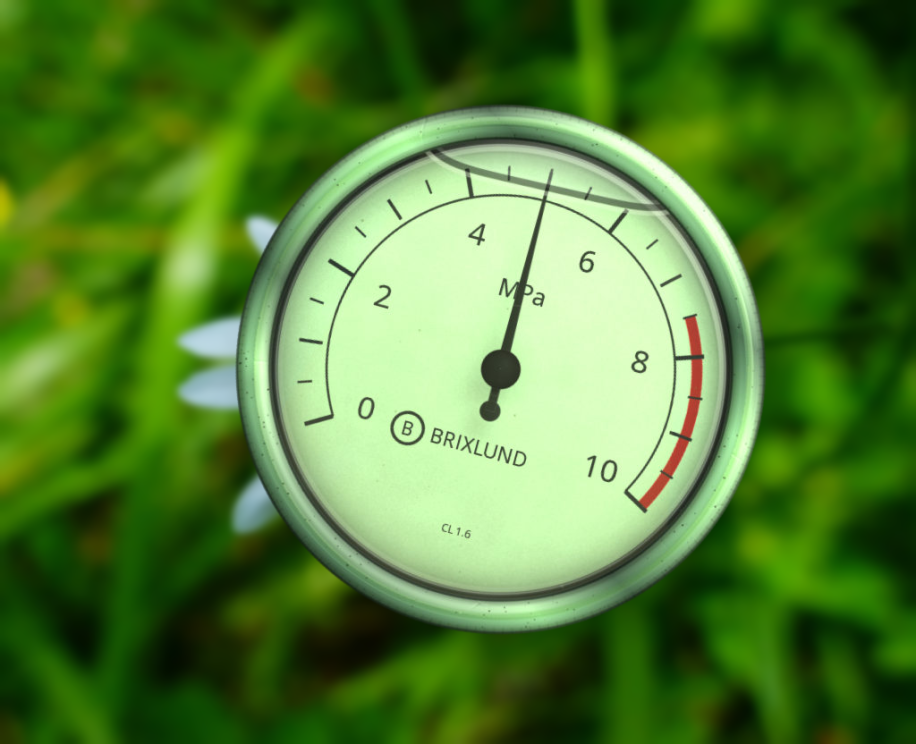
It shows {"value": 5, "unit": "MPa"}
